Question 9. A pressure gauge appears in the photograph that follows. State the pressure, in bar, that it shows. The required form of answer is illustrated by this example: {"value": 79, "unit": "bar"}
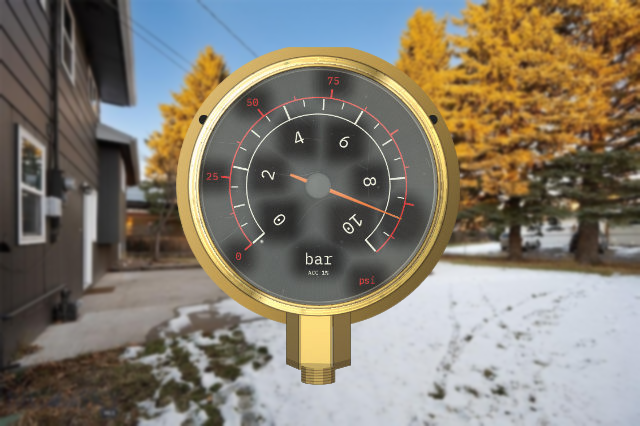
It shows {"value": 9, "unit": "bar"}
